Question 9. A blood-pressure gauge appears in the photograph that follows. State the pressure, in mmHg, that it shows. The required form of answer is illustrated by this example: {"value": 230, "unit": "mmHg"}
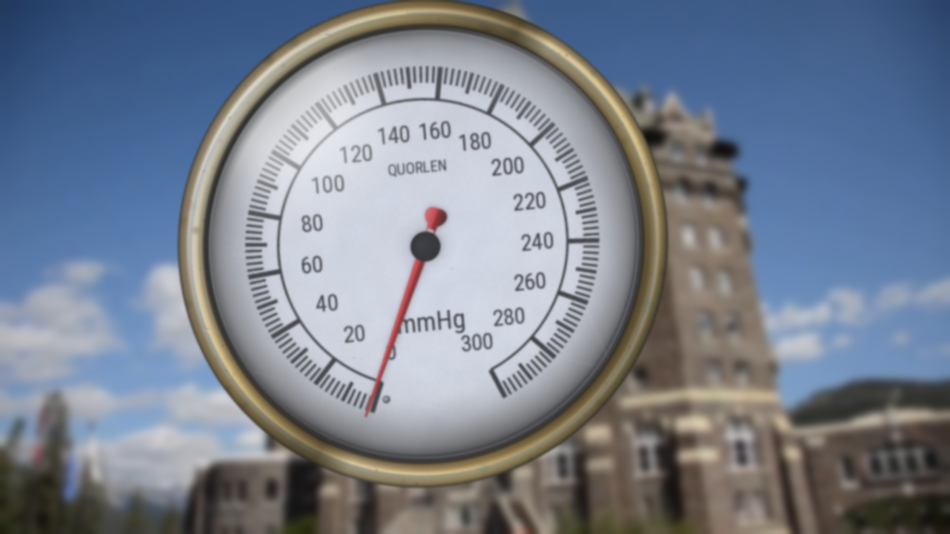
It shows {"value": 2, "unit": "mmHg"}
